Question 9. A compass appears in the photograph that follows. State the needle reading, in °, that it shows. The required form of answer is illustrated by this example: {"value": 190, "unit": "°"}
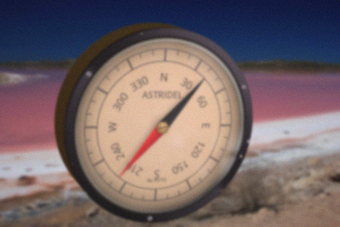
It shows {"value": 220, "unit": "°"}
